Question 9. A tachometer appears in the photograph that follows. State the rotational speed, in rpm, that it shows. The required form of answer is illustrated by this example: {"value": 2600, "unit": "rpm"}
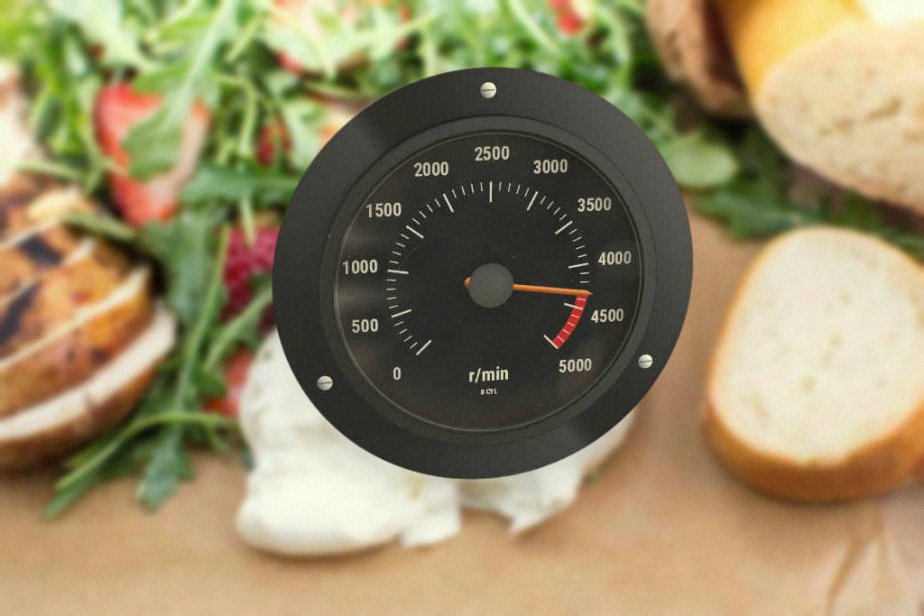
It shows {"value": 4300, "unit": "rpm"}
